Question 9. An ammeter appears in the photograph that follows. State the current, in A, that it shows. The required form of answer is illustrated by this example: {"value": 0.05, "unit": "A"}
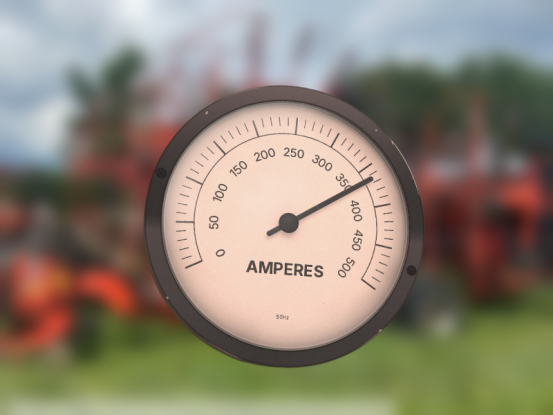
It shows {"value": 365, "unit": "A"}
